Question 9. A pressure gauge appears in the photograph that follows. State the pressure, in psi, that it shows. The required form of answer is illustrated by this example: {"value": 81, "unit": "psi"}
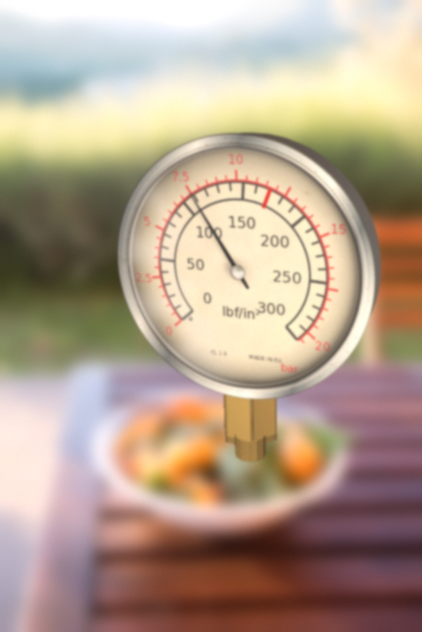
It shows {"value": 110, "unit": "psi"}
